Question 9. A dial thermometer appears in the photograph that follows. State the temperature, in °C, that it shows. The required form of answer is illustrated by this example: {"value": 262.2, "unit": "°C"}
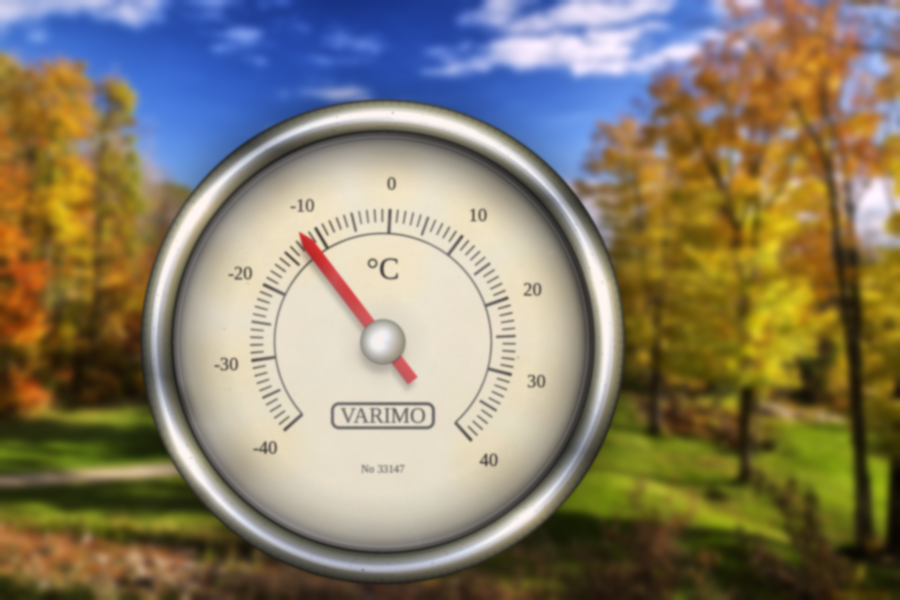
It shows {"value": -12, "unit": "°C"}
